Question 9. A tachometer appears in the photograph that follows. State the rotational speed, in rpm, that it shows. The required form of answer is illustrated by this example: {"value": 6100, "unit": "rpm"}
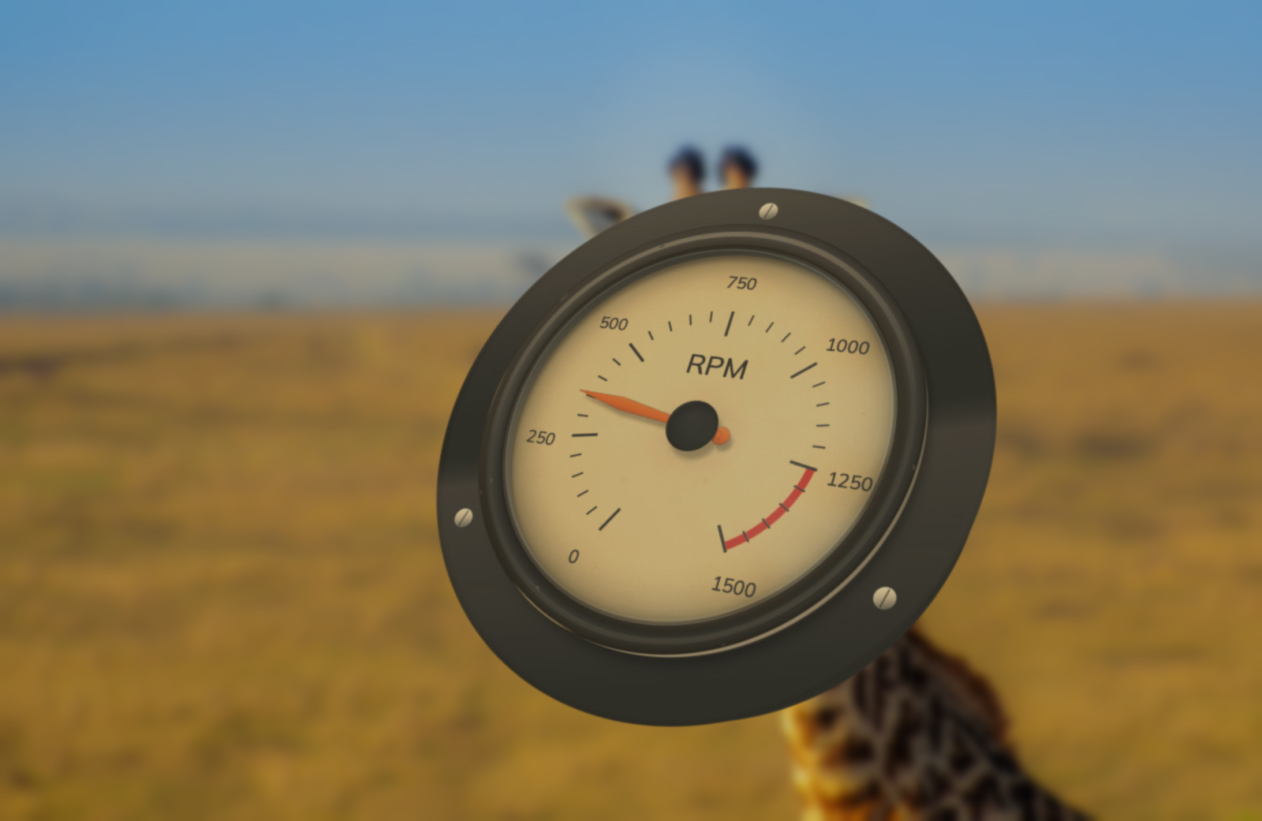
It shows {"value": 350, "unit": "rpm"}
